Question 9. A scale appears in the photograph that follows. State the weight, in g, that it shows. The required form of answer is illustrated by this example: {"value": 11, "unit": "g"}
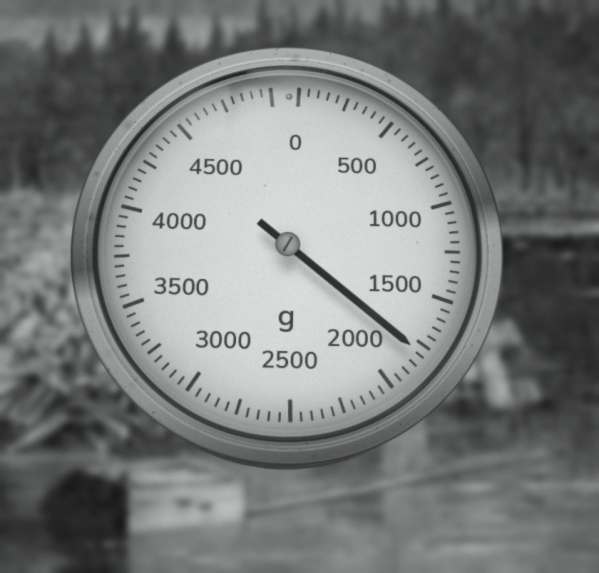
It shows {"value": 1800, "unit": "g"}
